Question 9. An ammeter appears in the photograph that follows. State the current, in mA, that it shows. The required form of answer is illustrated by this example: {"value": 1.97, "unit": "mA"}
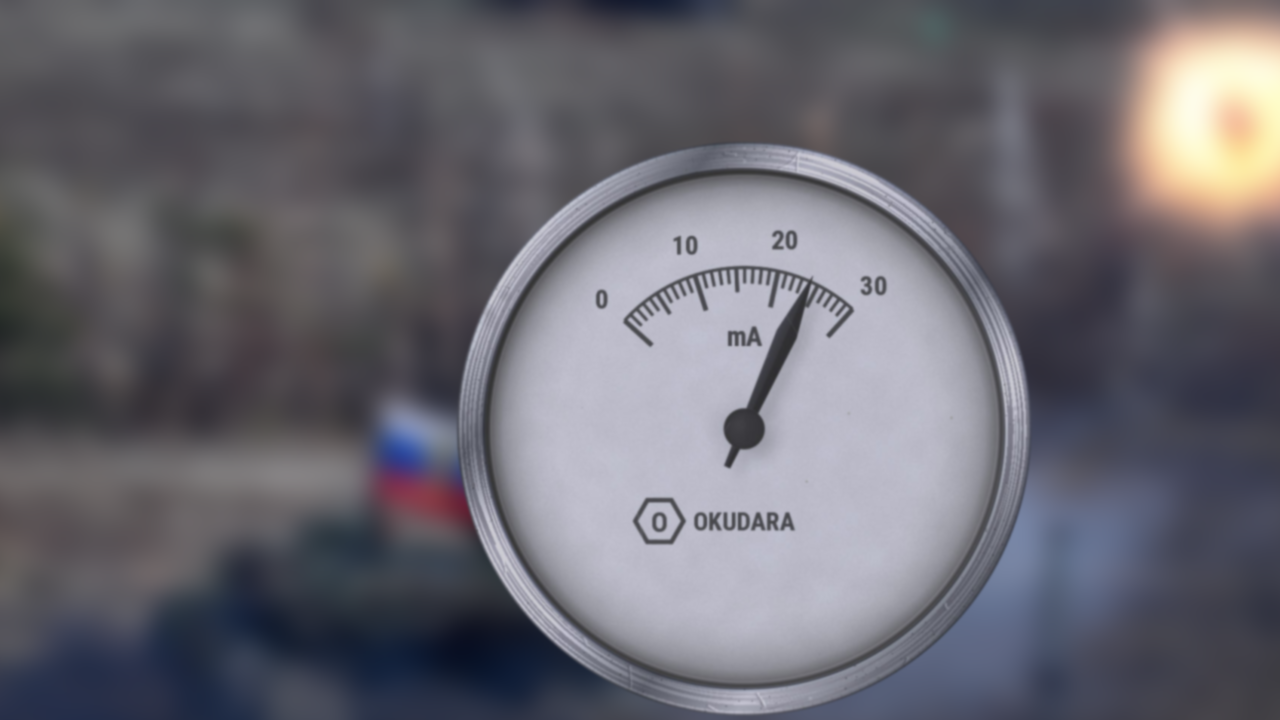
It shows {"value": 24, "unit": "mA"}
